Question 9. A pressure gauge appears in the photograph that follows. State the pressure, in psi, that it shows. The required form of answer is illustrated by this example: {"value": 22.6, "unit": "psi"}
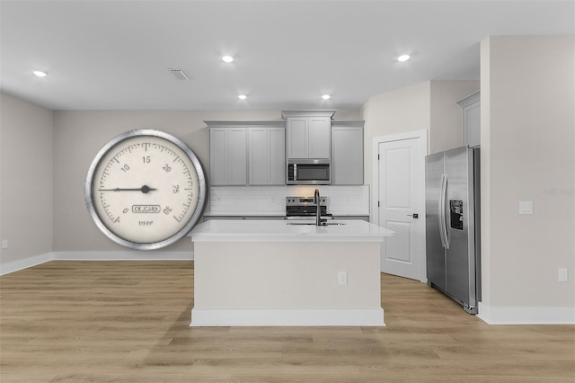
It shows {"value": 5, "unit": "psi"}
